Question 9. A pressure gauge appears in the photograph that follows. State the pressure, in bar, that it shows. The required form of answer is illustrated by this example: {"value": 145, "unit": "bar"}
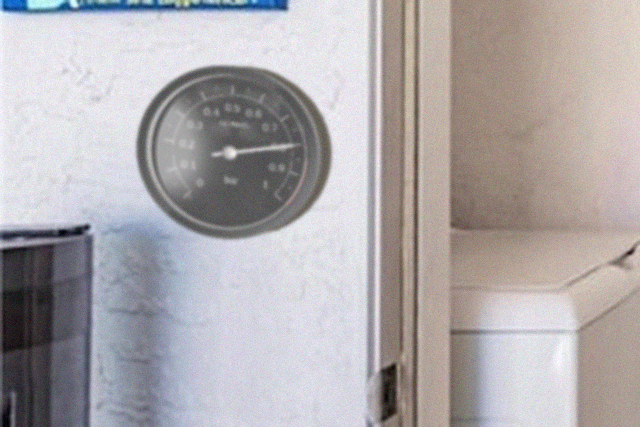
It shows {"value": 0.8, "unit": "bar"}
